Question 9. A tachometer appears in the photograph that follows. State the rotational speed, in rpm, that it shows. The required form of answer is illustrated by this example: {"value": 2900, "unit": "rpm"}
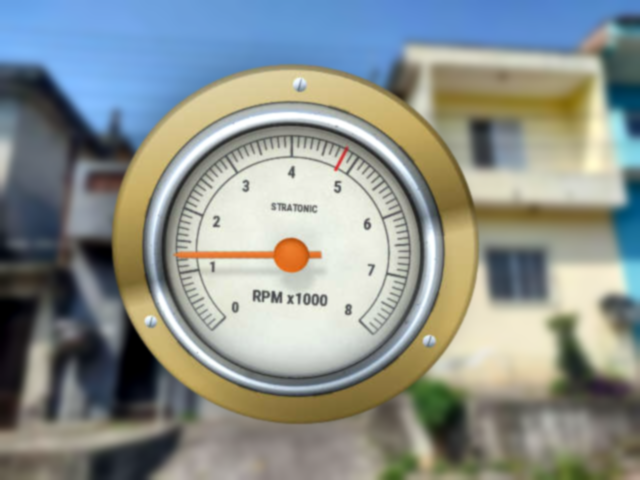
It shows {"value": 1300, "unit": "rpm"}
